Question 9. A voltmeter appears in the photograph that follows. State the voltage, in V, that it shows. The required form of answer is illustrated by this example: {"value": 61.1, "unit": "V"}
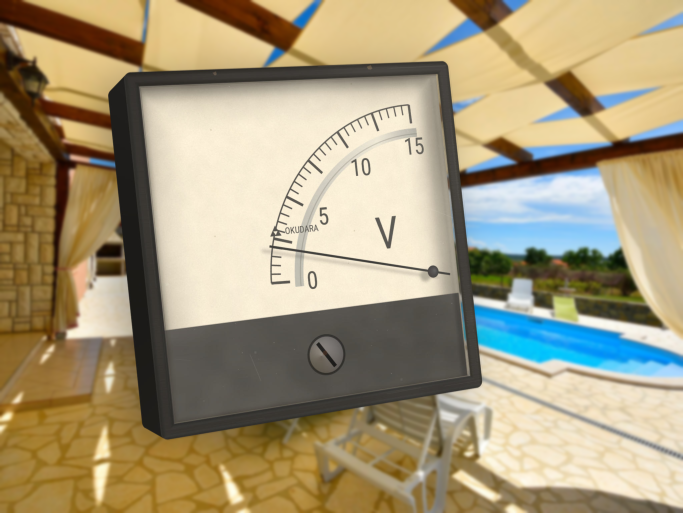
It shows {"value": 2, "unit": "V"}
